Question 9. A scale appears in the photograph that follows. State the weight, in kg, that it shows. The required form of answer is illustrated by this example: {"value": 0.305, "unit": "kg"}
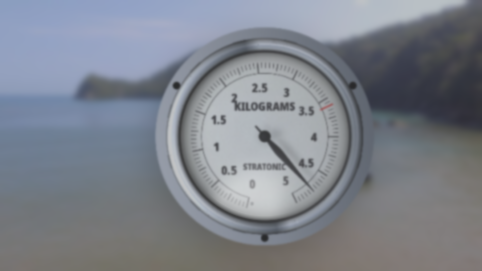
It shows {"value": 4.75, "unit": "kg"}
